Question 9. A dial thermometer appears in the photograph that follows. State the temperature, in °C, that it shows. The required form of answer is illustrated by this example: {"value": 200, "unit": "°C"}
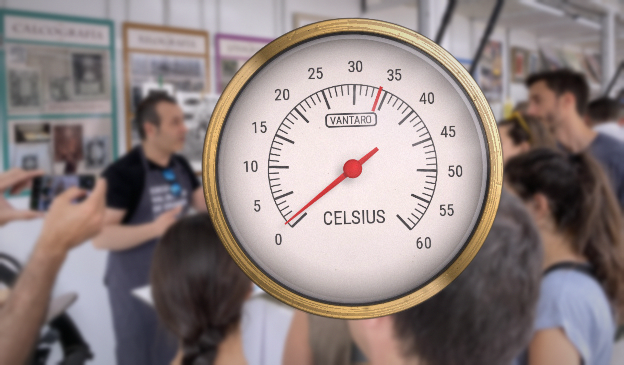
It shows {"value": 1, "unit": "°C"}
